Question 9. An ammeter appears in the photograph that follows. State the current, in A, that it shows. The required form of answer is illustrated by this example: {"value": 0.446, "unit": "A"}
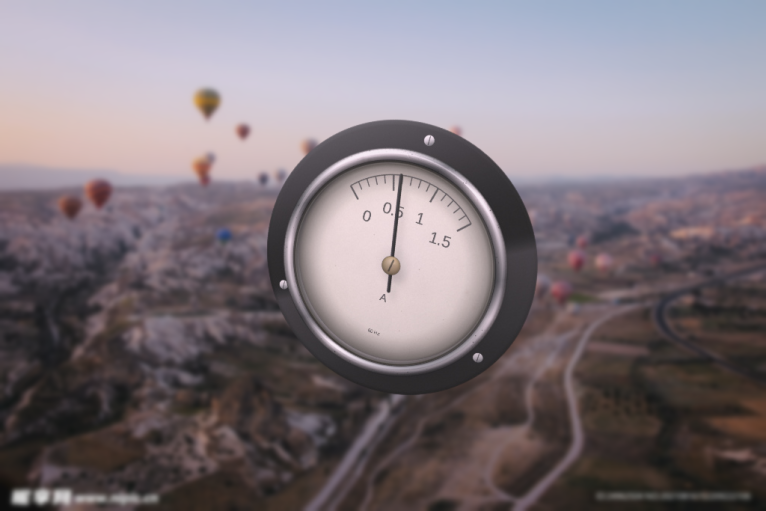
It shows {"value": 0.6, "unit": "A"}
